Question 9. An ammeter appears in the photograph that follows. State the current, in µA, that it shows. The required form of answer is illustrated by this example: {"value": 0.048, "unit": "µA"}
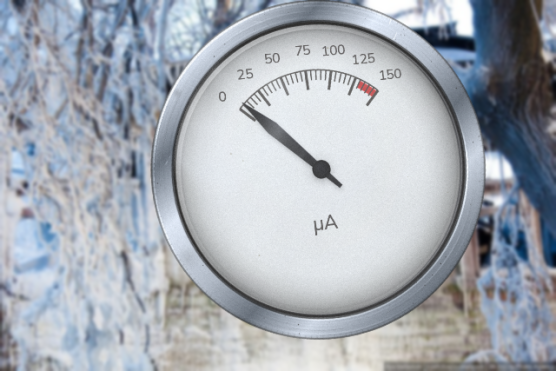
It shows {"value": 5, "unit": "µA"}
